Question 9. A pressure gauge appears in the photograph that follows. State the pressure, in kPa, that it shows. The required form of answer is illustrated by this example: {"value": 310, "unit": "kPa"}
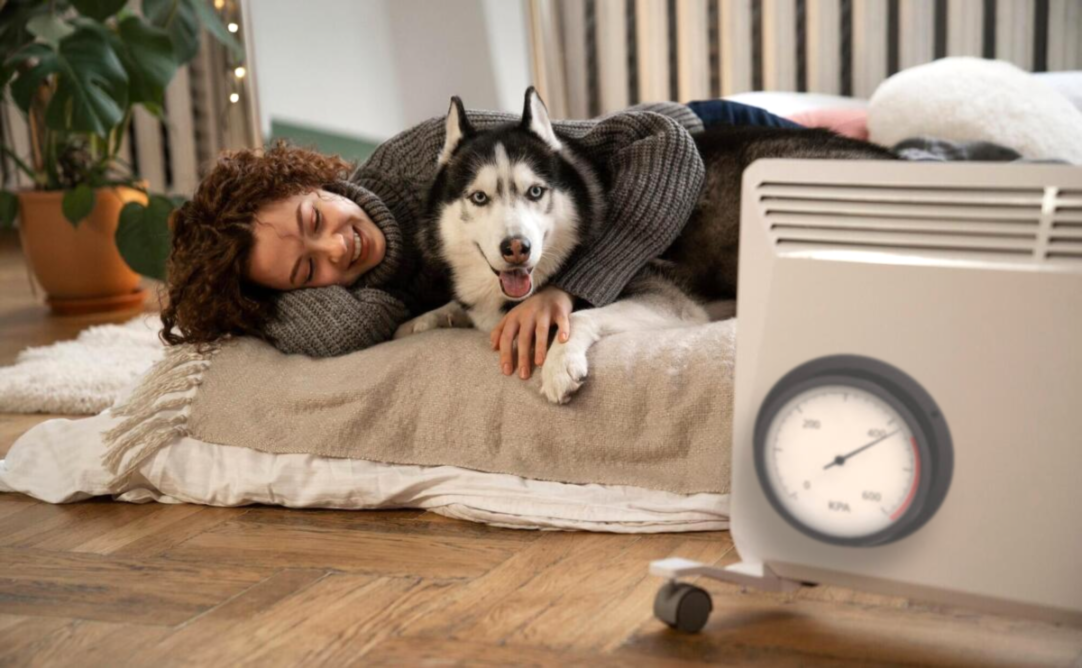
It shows {"value": 420, "unit": "kPa"}
